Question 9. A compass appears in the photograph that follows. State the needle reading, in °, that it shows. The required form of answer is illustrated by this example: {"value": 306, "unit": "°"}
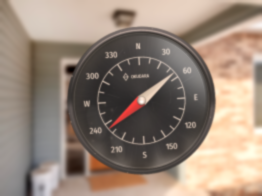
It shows {"value": 232.5, "unit": "°"}
